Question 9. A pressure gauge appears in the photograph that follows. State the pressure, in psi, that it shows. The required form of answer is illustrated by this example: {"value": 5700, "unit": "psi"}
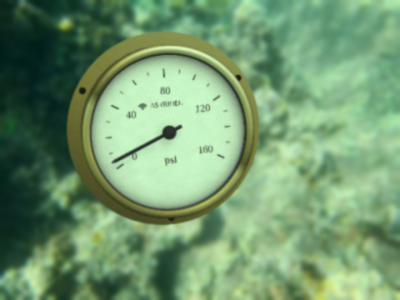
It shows {"value": 5, "unit": "psi"}
